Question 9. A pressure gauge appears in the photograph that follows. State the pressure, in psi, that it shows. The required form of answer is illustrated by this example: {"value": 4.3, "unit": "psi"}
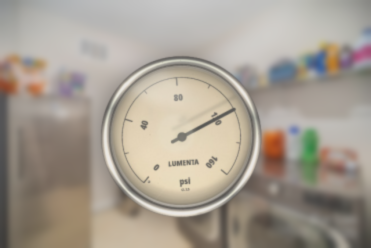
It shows {"value": 120, "unit": "psi"}
